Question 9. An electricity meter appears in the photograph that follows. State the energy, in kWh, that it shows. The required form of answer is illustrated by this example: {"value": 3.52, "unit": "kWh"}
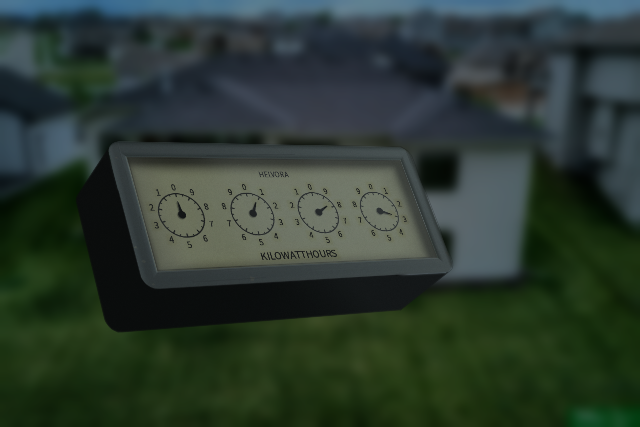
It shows {"value": 83, "unit": "kWh"}
